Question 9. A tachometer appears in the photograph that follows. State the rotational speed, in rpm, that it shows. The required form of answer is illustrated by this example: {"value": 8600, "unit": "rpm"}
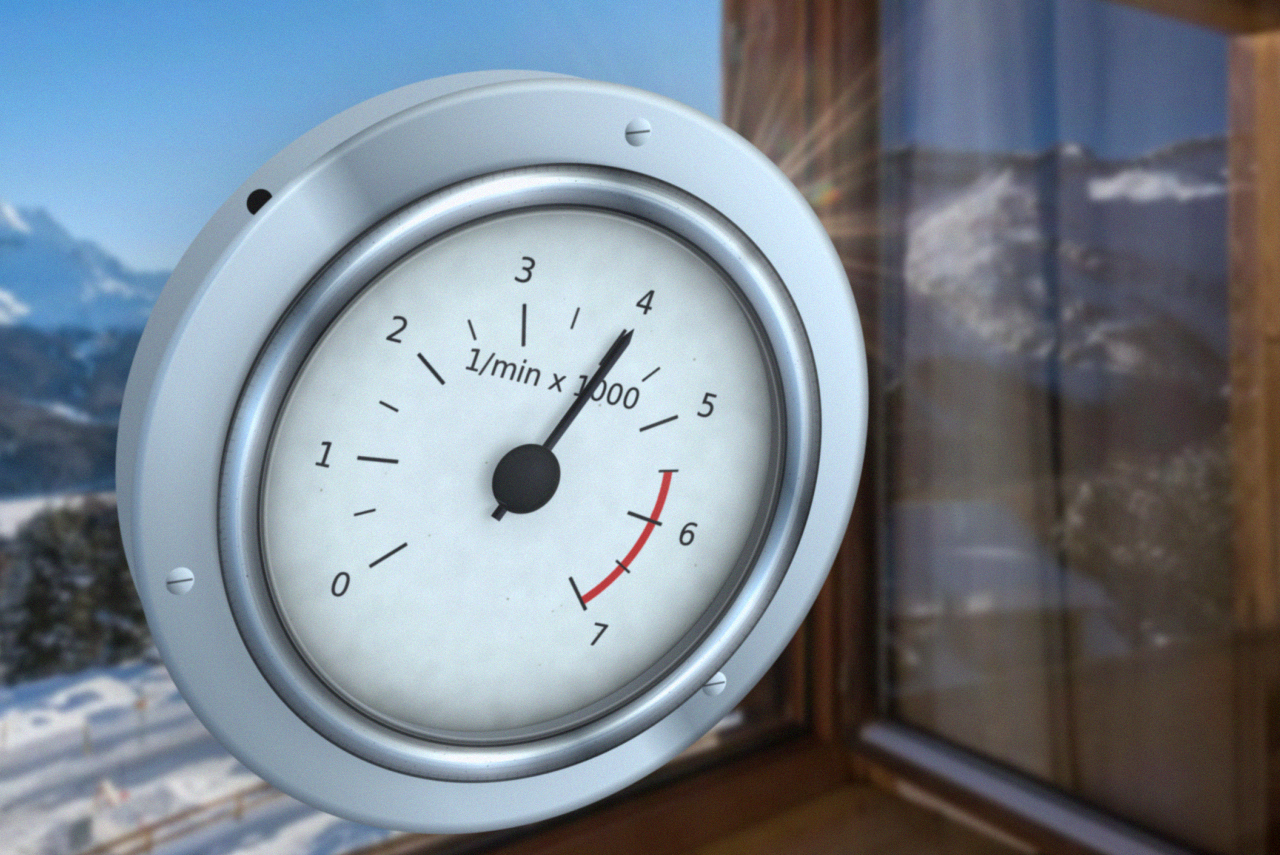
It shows {"value": 4000, "unit": "rpm"}
